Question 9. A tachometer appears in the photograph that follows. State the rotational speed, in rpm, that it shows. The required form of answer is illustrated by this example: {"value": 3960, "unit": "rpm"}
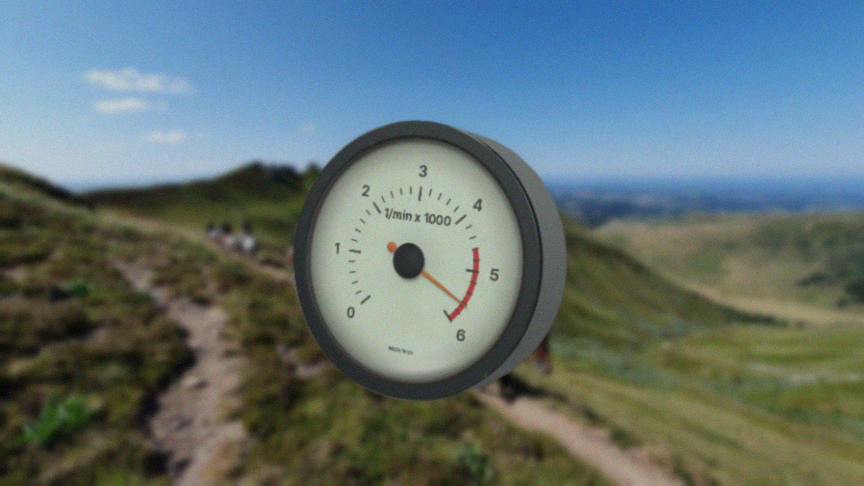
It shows {"value": 5600, "unit": "rpm"}
